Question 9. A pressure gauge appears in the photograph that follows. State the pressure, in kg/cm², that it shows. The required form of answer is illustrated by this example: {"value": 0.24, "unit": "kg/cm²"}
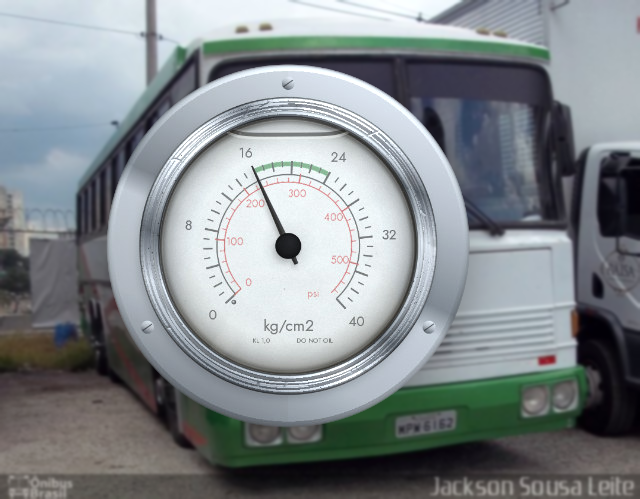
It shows {"value": 16, "unit": "kg/cm²"}
